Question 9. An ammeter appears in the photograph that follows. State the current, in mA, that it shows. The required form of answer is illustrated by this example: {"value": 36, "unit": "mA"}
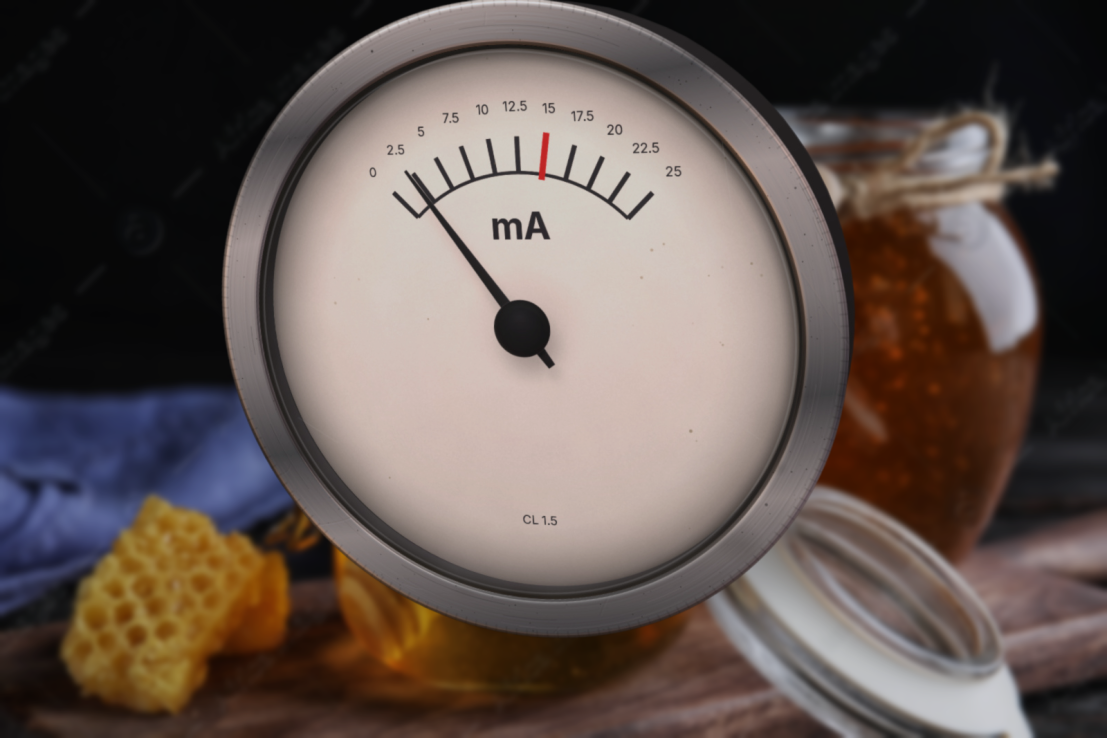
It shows {"value": 2.5, "unit": "mA"}
